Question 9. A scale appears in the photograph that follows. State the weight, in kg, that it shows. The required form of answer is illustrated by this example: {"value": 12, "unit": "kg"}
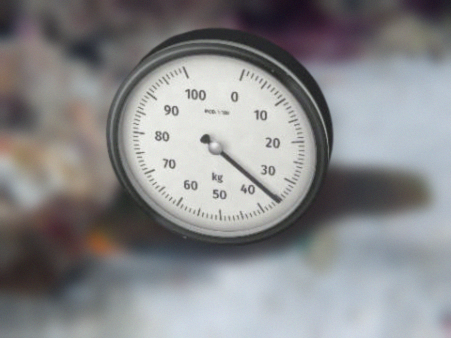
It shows {"value": 35, "unit": "kg"}
